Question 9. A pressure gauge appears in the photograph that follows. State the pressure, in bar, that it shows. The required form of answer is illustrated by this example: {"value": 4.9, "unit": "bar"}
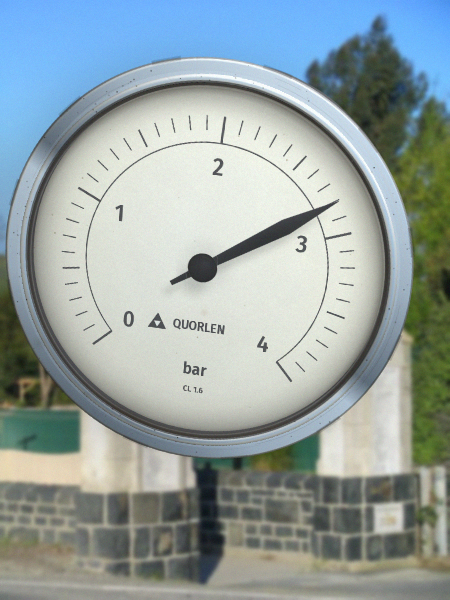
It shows {"value": 2.8, "unit": "bar"}
